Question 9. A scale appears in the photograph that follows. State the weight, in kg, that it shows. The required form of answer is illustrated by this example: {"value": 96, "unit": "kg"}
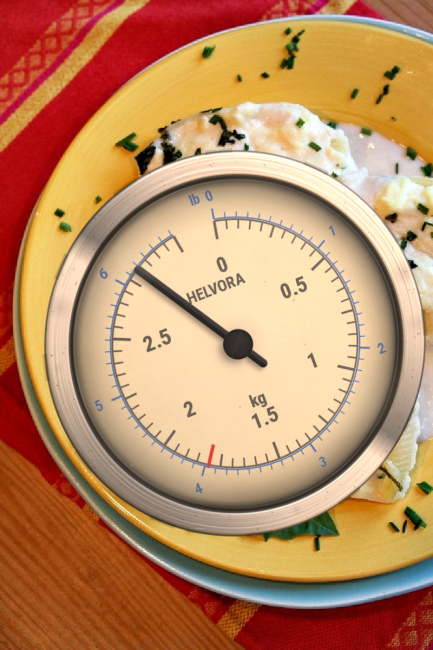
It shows {"value": 2.8, "unit": "kg"}
